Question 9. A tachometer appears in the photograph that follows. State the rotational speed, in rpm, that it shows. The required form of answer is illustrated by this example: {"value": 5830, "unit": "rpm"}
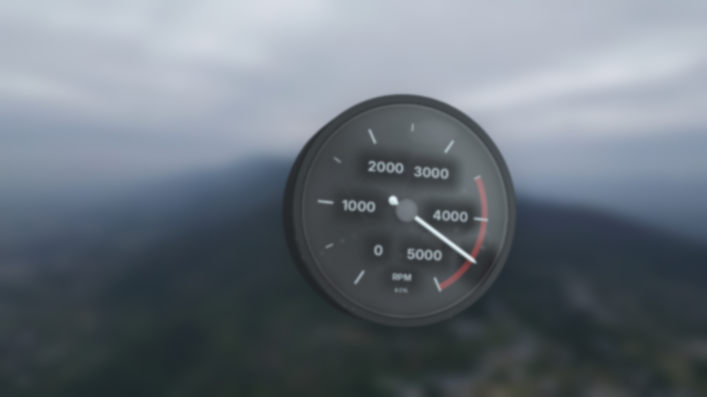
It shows {"value": 4500, "unit": "rpm"}
